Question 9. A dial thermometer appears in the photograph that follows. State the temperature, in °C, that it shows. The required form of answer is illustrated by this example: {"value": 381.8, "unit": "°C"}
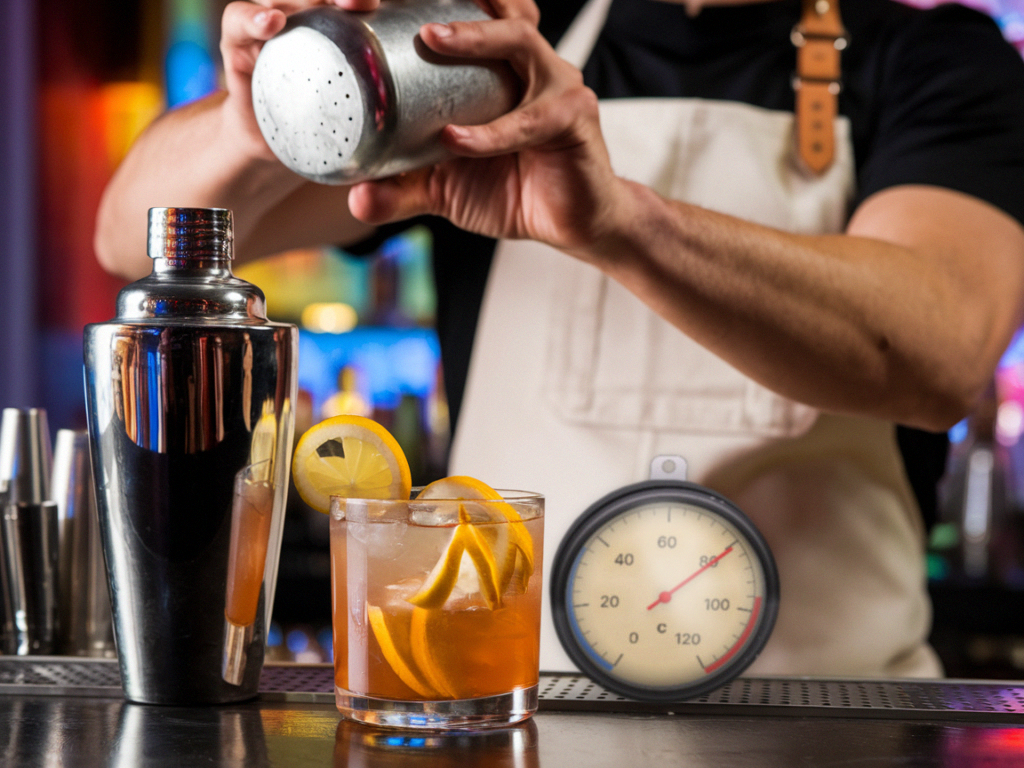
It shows {"value": 80, "unit": "°C"}
